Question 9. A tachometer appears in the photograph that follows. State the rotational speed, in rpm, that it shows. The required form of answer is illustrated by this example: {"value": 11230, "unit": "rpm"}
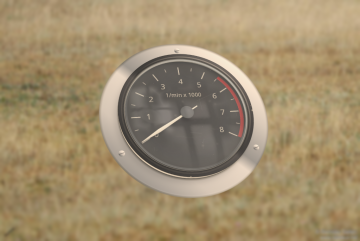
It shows {"value": 0, "unit": "rpm"}
